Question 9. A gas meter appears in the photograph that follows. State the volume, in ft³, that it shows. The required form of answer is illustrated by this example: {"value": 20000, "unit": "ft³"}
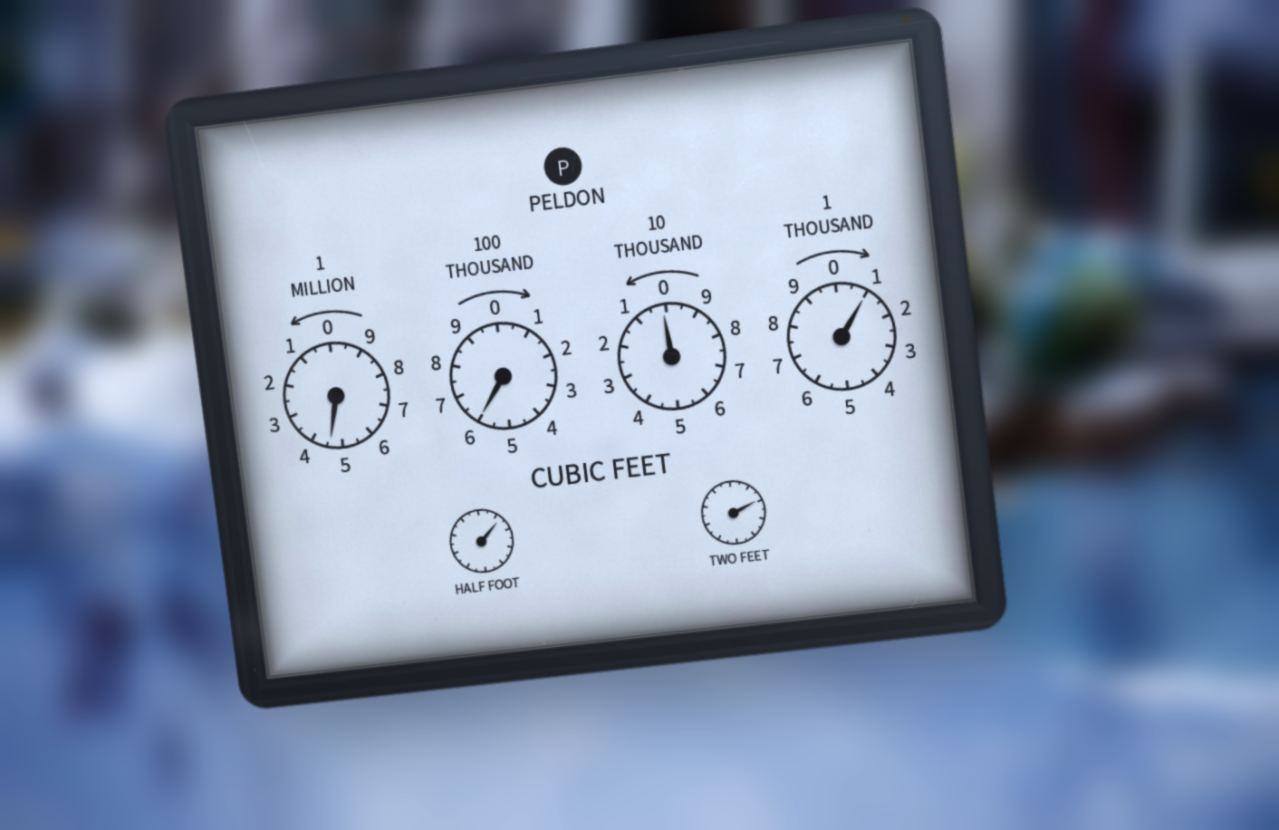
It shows {"value": 460100, "unit": "ft³"}
